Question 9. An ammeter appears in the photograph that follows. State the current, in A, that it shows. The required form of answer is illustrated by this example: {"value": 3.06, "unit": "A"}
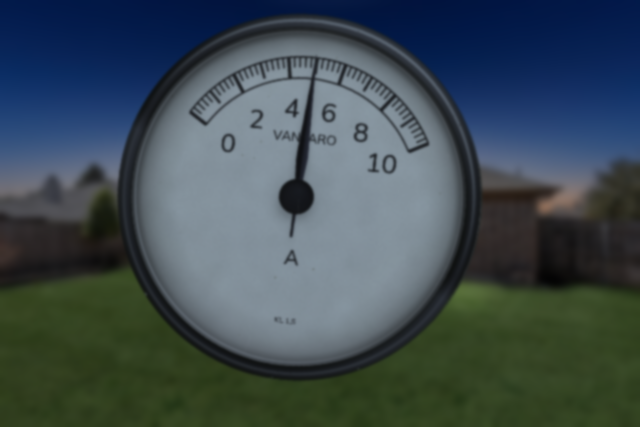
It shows {"value": 5, "unit": "A"}
